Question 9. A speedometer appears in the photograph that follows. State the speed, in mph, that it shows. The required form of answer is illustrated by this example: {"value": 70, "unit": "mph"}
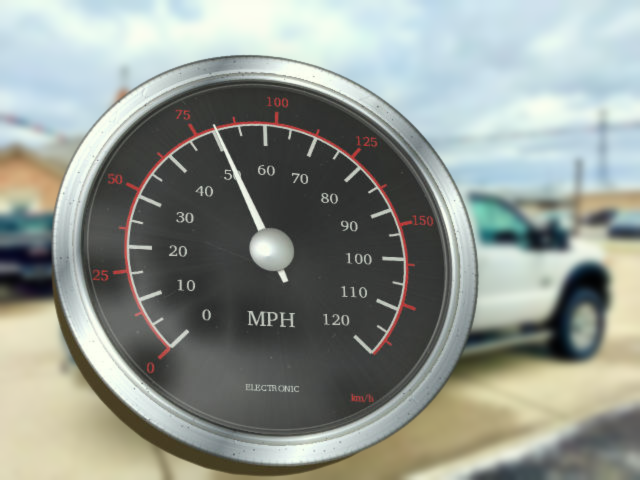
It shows {"value": 50, "unit": "mph"}
